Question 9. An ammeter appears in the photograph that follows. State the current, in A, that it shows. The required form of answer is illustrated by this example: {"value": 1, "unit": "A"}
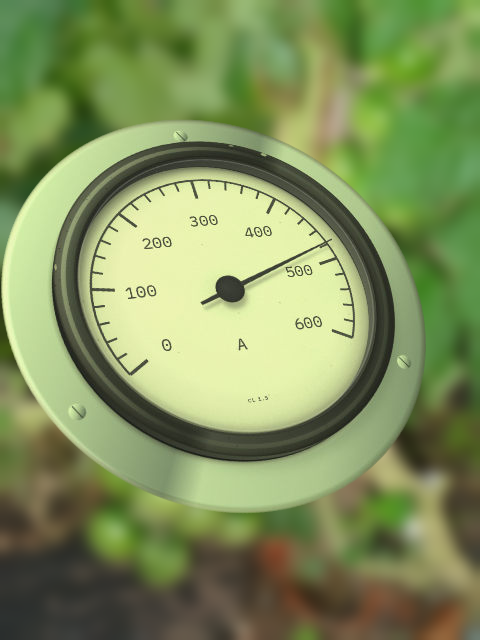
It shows {"value": 480, "unit": "A"}
